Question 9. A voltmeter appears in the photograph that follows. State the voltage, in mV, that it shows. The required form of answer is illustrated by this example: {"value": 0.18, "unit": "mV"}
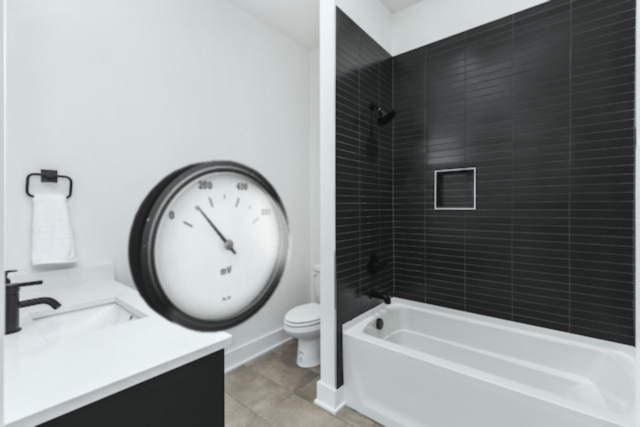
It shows {"value": 100, "unit": "mV"}
